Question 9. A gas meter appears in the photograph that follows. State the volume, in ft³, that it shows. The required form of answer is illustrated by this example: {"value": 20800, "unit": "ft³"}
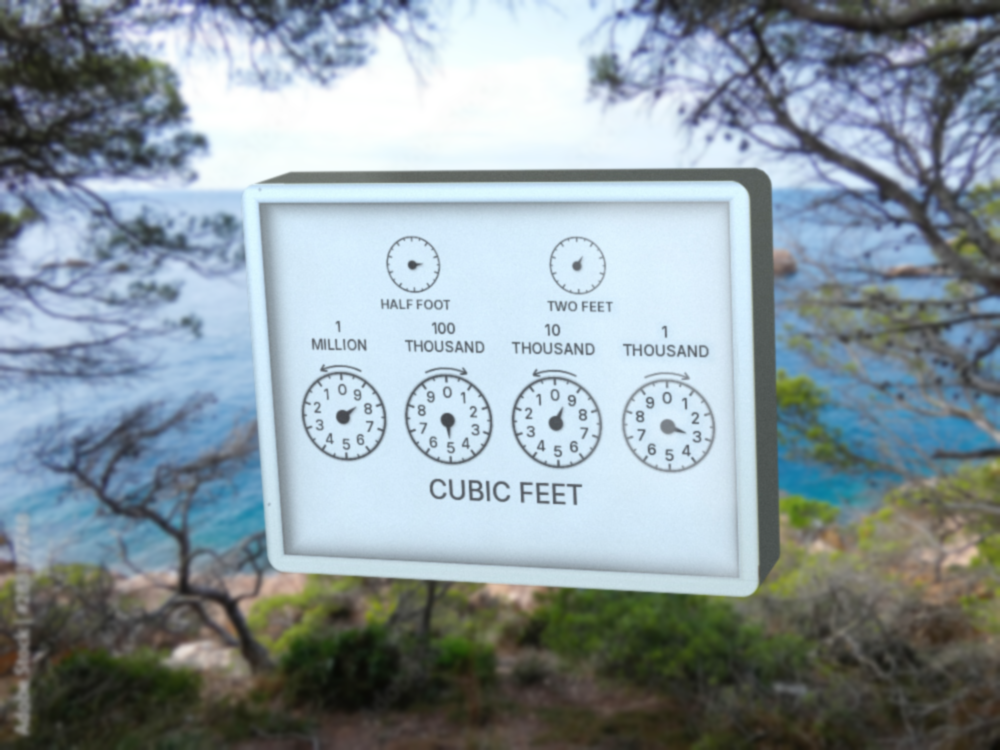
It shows {"value": 849300, "unit": "ft³"}
